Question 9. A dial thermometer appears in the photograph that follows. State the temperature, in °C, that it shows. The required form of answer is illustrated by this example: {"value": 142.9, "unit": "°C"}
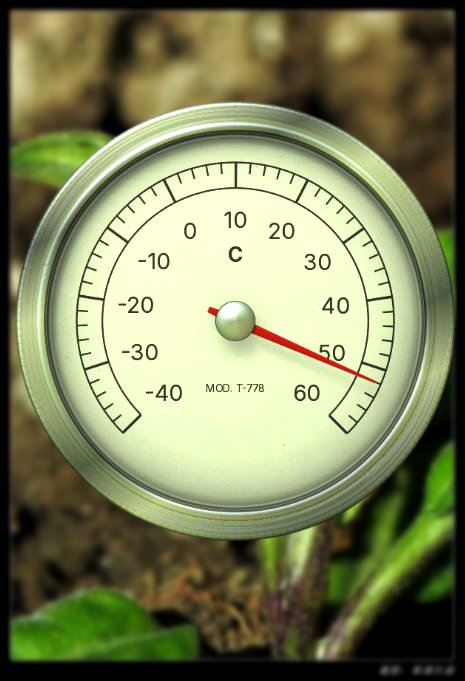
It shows {"value": 52, "unit": "°C"}
